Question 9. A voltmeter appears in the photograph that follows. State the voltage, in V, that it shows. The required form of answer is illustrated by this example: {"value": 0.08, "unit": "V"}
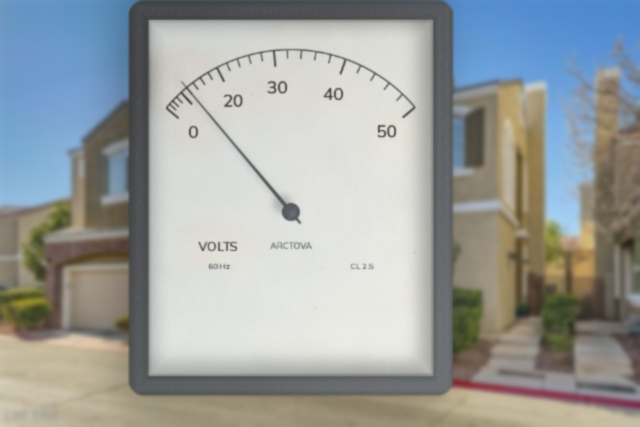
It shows {"value": 12, "unit": "V"}
